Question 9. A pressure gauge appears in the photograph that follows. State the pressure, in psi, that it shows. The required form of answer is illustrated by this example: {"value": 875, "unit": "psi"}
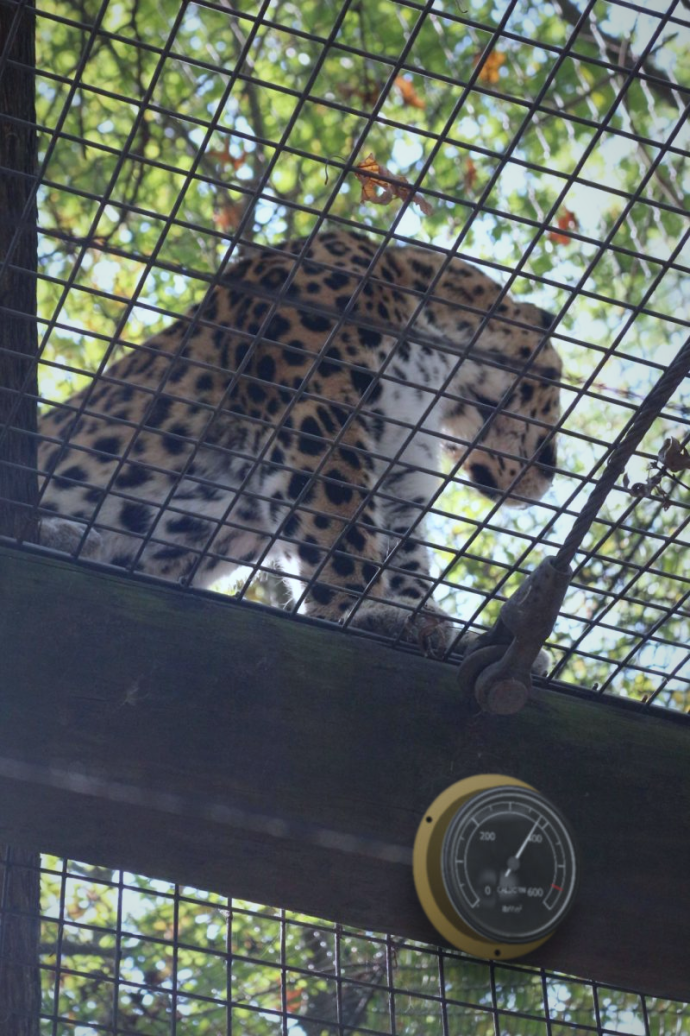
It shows {"value": 375, "unit": "psi"}
